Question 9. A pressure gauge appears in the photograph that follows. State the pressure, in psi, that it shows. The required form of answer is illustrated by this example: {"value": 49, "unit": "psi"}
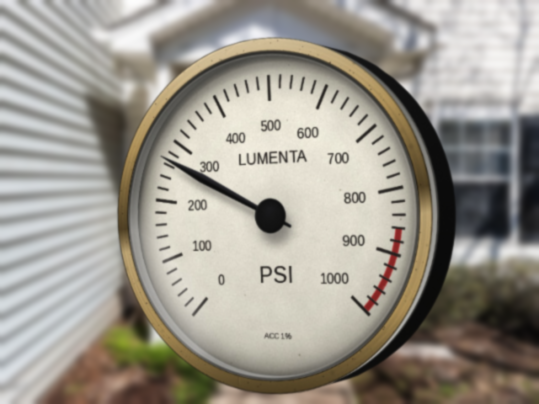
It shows {"value": 270, "unit": "psi"}
